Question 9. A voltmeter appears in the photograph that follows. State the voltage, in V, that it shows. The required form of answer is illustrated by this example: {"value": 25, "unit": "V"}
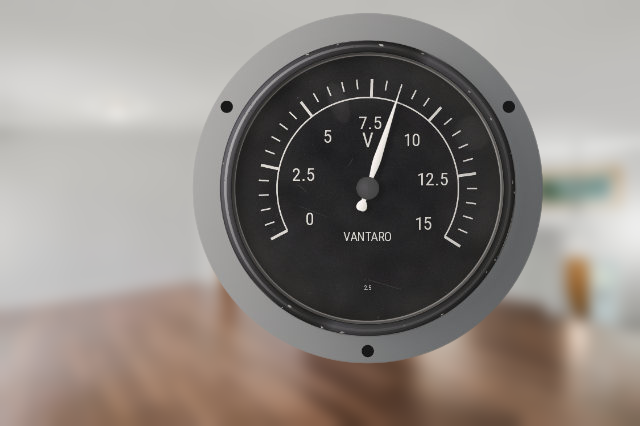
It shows {"value": 8.5, "unit": "V"}
